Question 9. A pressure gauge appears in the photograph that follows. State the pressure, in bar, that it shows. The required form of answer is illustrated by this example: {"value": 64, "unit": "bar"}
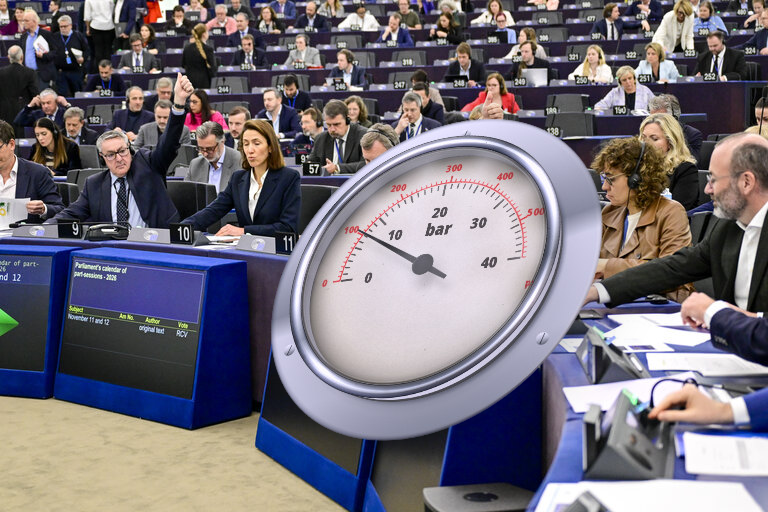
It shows {"value": 7, "unit": "bar"}
